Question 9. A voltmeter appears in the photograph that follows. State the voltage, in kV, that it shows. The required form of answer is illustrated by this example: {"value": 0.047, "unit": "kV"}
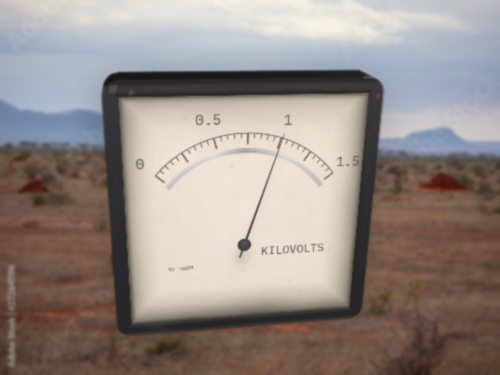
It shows {"value": 1, "unit": "kV"}
